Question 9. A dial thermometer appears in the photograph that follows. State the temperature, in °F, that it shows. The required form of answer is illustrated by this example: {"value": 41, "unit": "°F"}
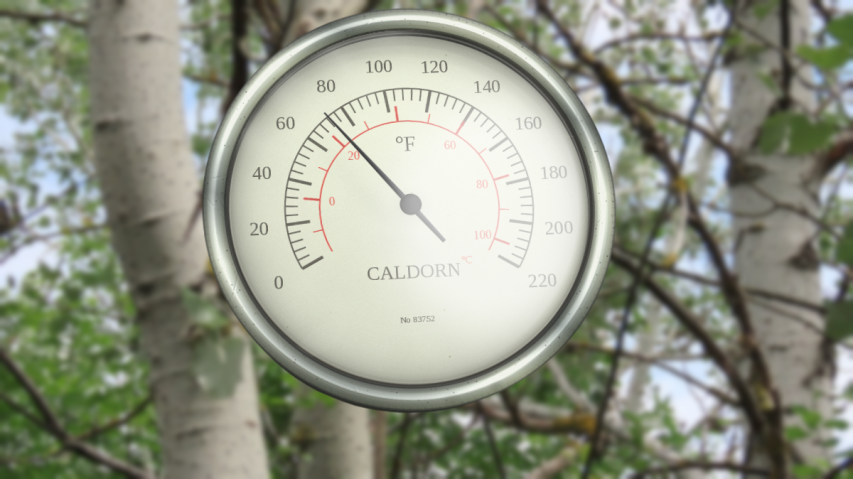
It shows {"value": 72, "unit": "°F"}
